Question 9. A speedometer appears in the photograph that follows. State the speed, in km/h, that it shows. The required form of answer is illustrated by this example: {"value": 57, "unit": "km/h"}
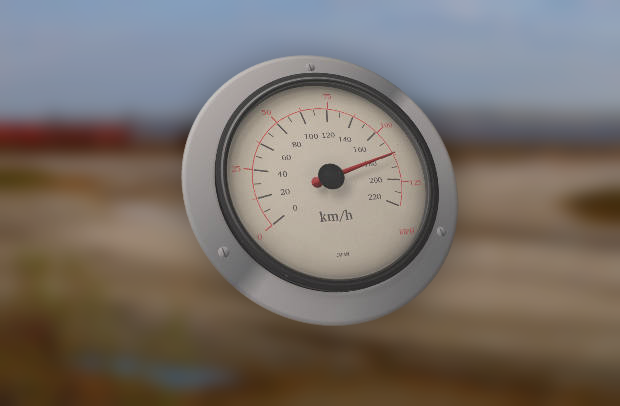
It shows {"value": 180, "unit": "km/h"}
